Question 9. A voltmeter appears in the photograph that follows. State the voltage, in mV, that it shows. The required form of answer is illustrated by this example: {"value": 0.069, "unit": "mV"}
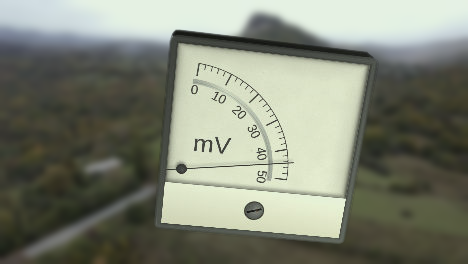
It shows {"value": 44, "unit": "mV"}
